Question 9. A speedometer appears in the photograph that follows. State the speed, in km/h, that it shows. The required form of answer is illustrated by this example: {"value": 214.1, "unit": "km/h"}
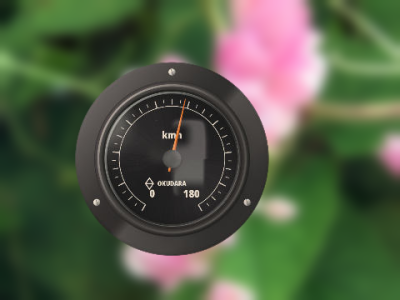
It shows {"value": 97.5, "unit": "km/h"}
